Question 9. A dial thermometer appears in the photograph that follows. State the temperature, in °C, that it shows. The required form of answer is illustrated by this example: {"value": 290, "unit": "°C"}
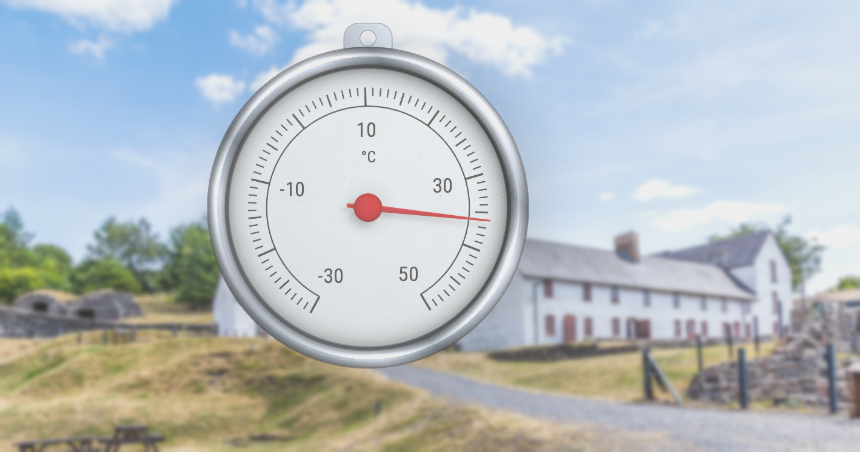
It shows {"value": 36, "unit": "°C"}
